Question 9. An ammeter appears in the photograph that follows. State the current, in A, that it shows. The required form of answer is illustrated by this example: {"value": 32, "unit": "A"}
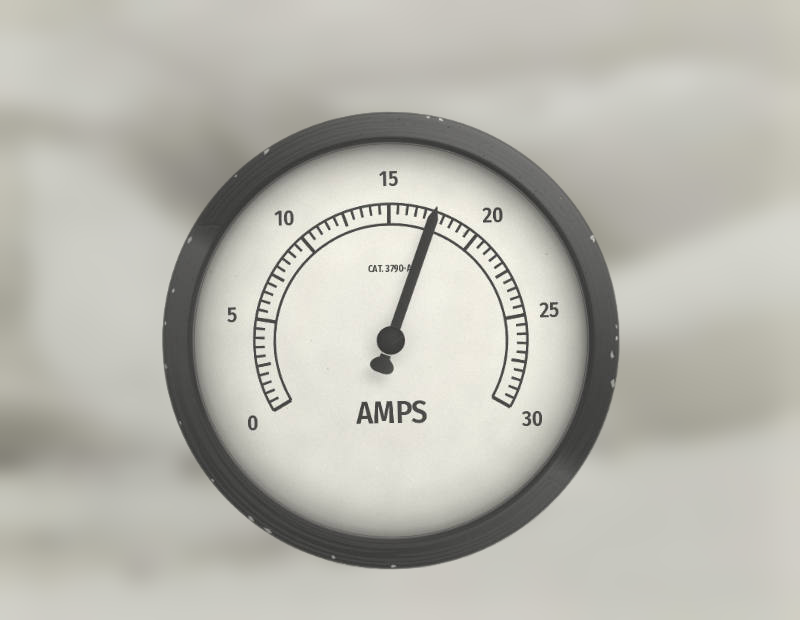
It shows {"value": 17.5, "unit": "A"}
